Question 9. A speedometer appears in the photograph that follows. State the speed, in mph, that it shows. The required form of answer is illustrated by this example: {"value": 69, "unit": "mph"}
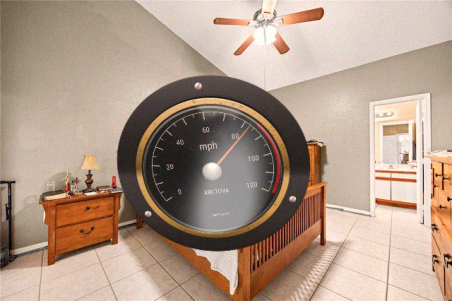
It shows {"value": 82.5, "unit": "mph"}
